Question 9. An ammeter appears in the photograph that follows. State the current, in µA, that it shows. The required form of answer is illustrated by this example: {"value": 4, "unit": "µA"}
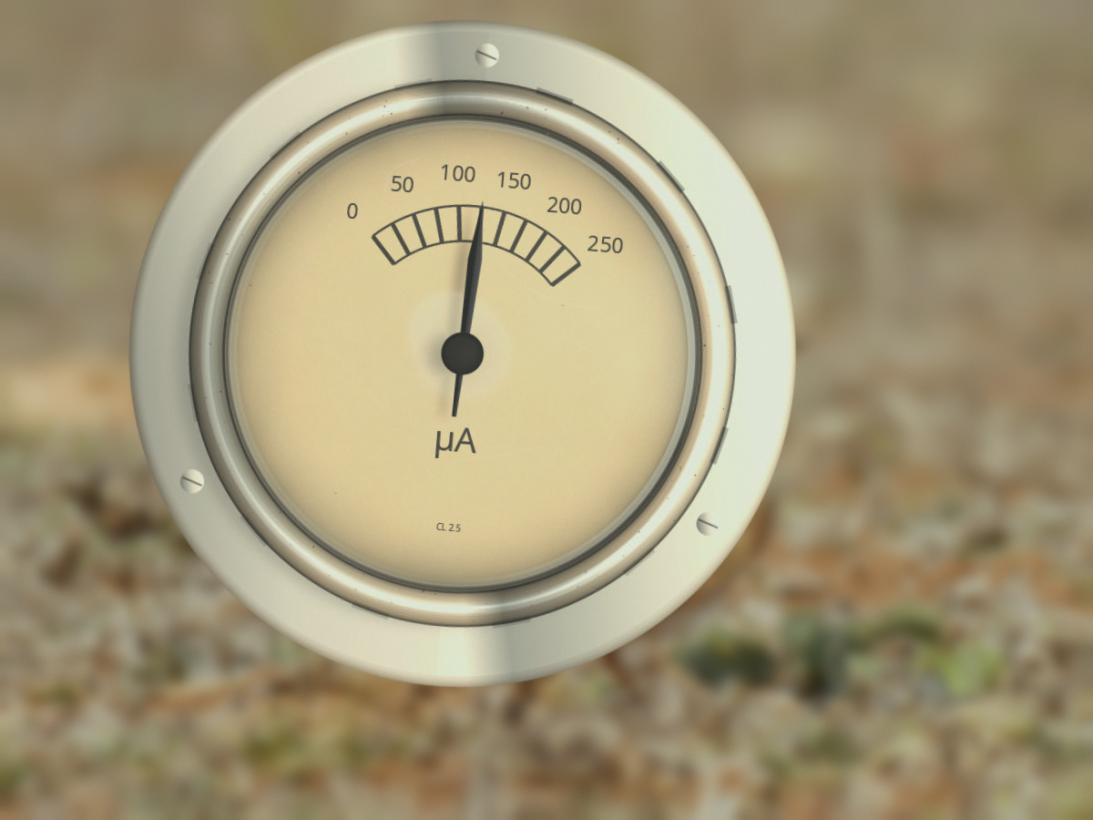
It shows {"value": 125, "unit": "µA"}
